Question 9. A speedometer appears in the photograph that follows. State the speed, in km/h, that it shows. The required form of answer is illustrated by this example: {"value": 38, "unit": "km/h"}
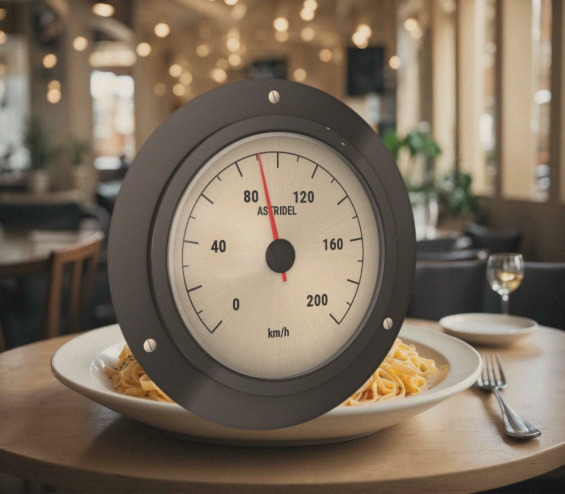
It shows {"value": 90, "unit": "km/h"}
